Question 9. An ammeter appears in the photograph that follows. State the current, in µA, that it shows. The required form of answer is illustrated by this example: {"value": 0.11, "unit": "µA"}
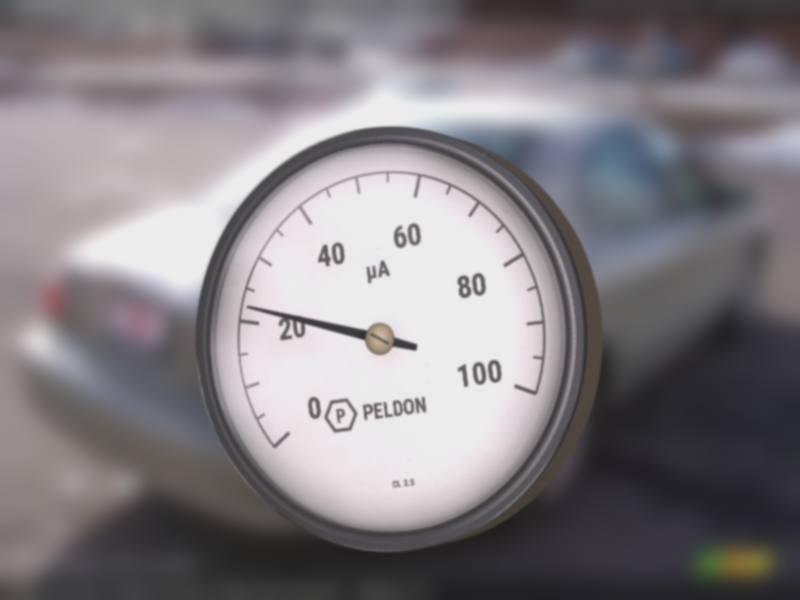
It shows {"value": 22.5, "unit": "µA"}
